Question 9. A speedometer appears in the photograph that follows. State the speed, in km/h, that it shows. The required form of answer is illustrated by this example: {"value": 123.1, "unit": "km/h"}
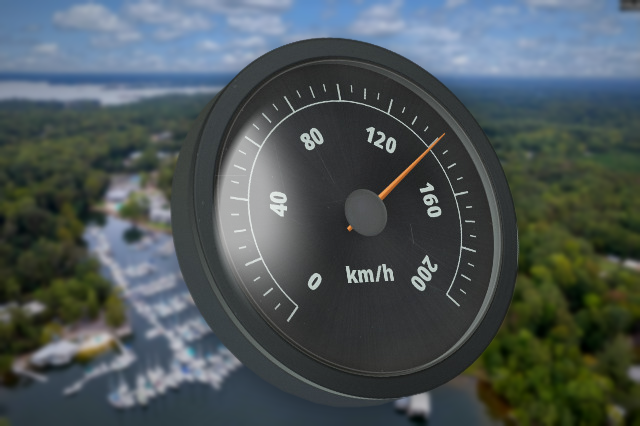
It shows {"value": 140, "unit": "km/h"}
